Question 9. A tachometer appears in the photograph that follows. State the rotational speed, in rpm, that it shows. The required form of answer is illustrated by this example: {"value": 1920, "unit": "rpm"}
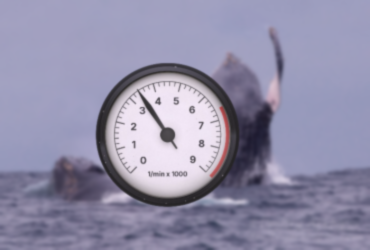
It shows {"value": 3400, "unit": "rpm"}
